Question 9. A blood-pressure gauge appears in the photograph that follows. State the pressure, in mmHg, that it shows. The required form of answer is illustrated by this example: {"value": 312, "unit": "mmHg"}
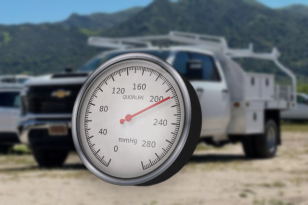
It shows {"value": 210, "unit": "mmHg"}
